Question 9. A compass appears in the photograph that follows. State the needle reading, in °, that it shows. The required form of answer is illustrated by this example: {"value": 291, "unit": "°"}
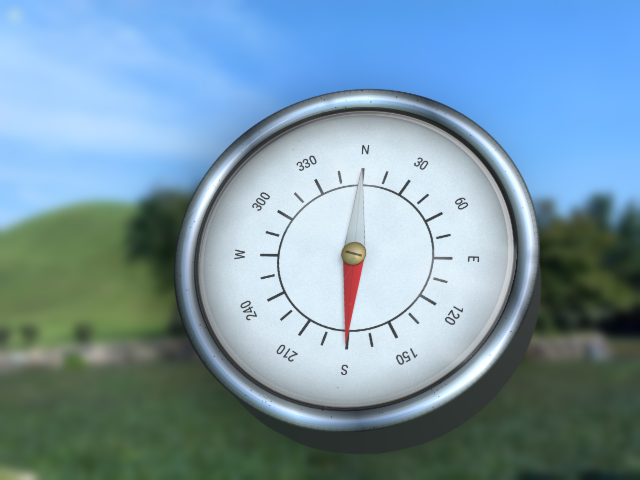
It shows {"value": 180, "unit": "°"}
